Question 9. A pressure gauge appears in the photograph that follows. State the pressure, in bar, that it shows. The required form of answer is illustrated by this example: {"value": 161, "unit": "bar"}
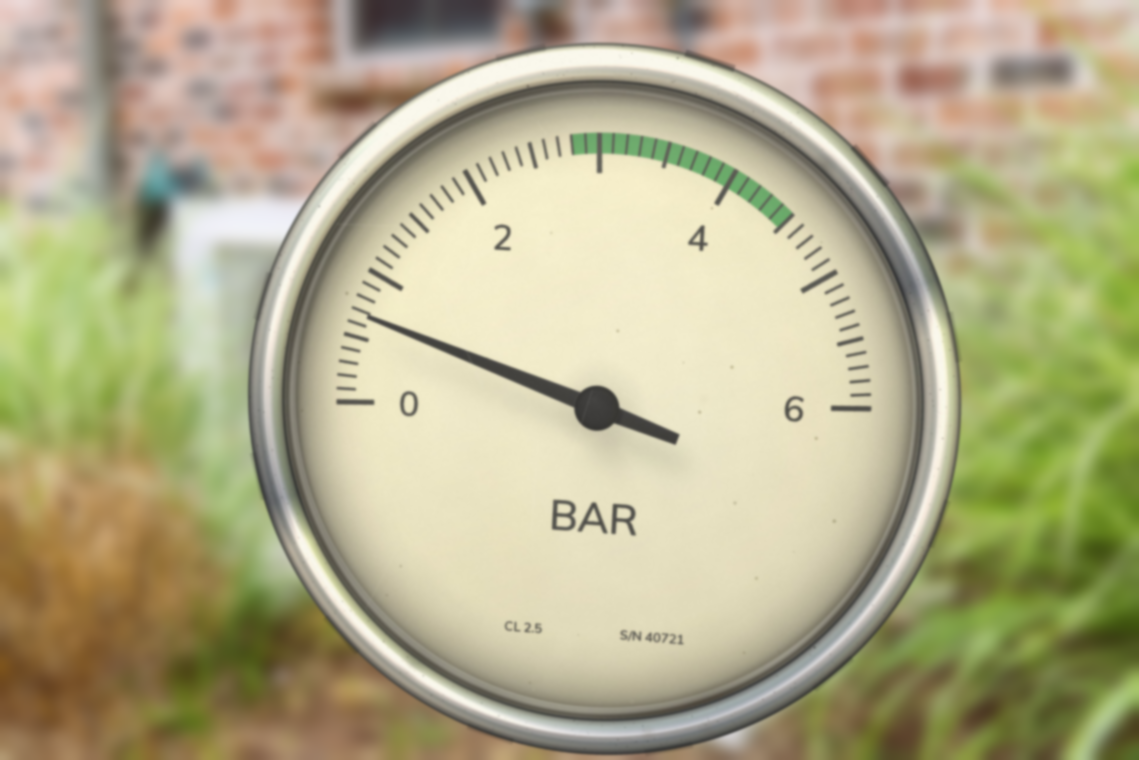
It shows {"value": 0.7, "unit": "bar"}
